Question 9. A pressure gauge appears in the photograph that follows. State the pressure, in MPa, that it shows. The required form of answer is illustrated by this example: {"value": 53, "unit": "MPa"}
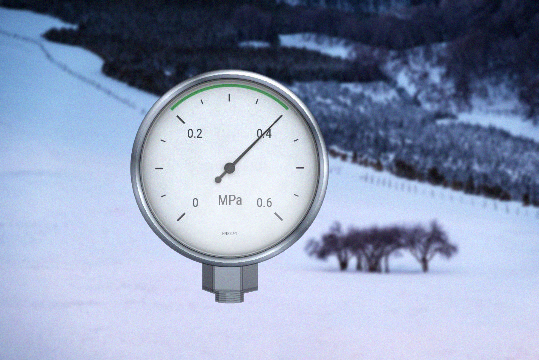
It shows {"value": 0.4, "unit": "MPa"}
